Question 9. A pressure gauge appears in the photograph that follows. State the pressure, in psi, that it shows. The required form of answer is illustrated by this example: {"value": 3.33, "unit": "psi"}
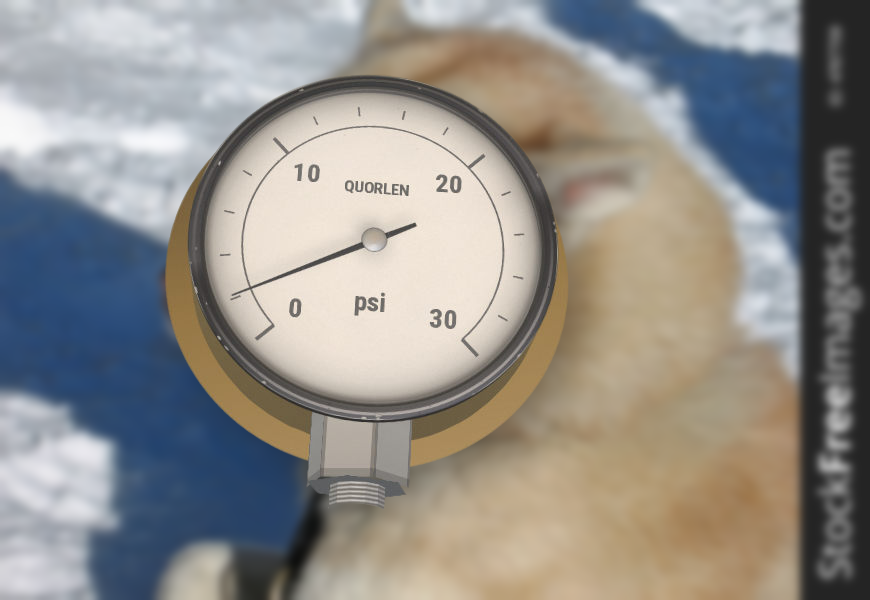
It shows {"value": 2, "unit": "psi"}
